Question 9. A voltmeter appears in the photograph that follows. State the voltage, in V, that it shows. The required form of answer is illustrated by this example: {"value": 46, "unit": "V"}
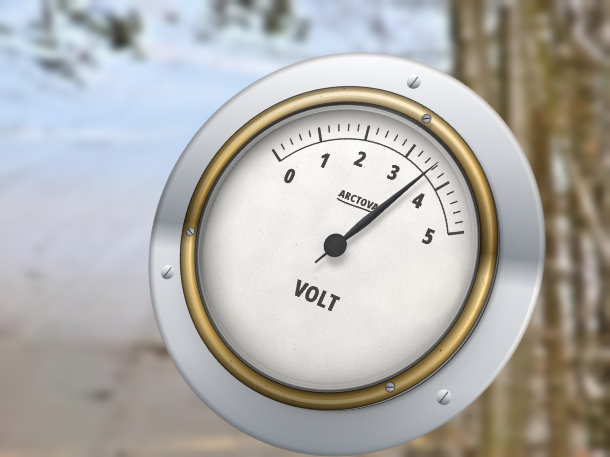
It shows {"value": 3.6, "unit": "V"}
